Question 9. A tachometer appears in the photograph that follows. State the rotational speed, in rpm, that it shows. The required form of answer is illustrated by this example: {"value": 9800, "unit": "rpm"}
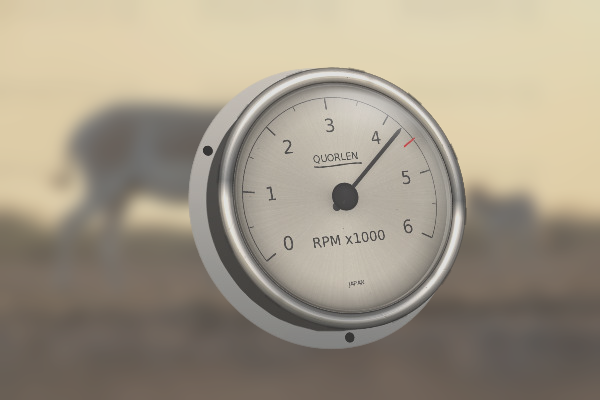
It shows {"value": 4250, "unit": "rpm"}
